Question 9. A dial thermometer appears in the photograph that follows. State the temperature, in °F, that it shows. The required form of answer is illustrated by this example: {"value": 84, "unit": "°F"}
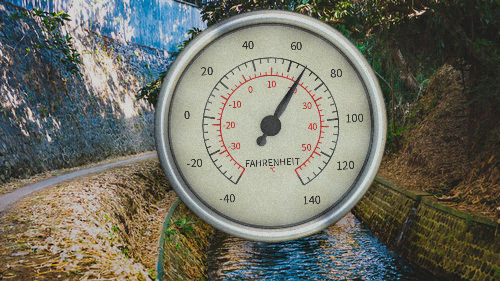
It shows {"value": 68, "unit": "°F"}
